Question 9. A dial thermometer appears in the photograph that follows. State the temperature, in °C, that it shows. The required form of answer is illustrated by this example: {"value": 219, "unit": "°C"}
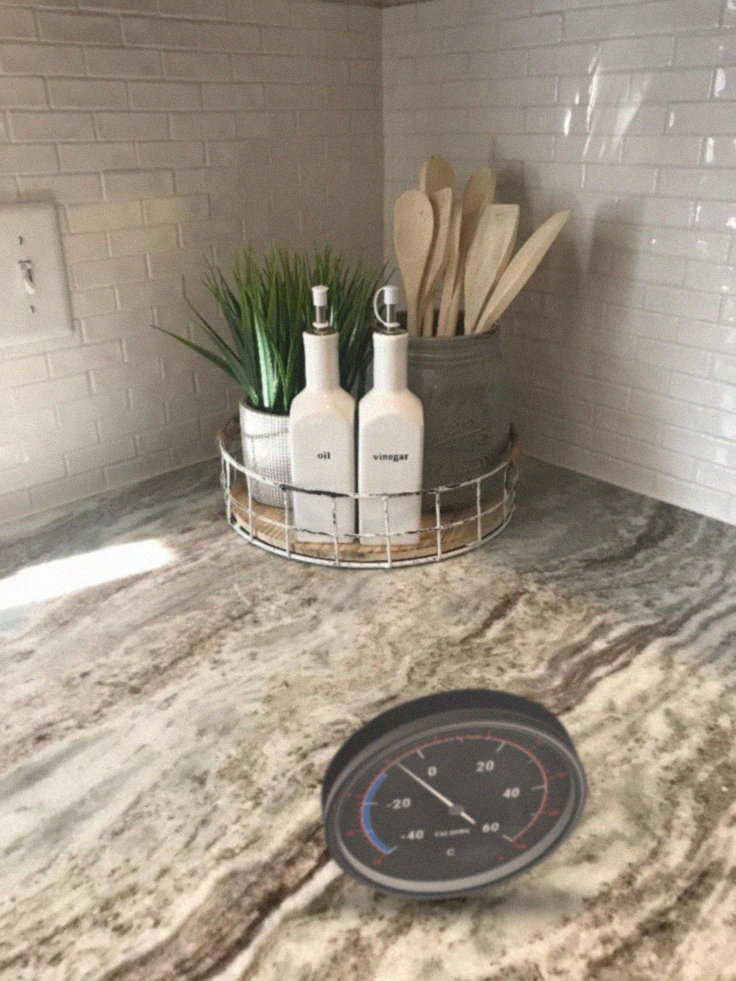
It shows {"value": -5, "unit": "°C"}
